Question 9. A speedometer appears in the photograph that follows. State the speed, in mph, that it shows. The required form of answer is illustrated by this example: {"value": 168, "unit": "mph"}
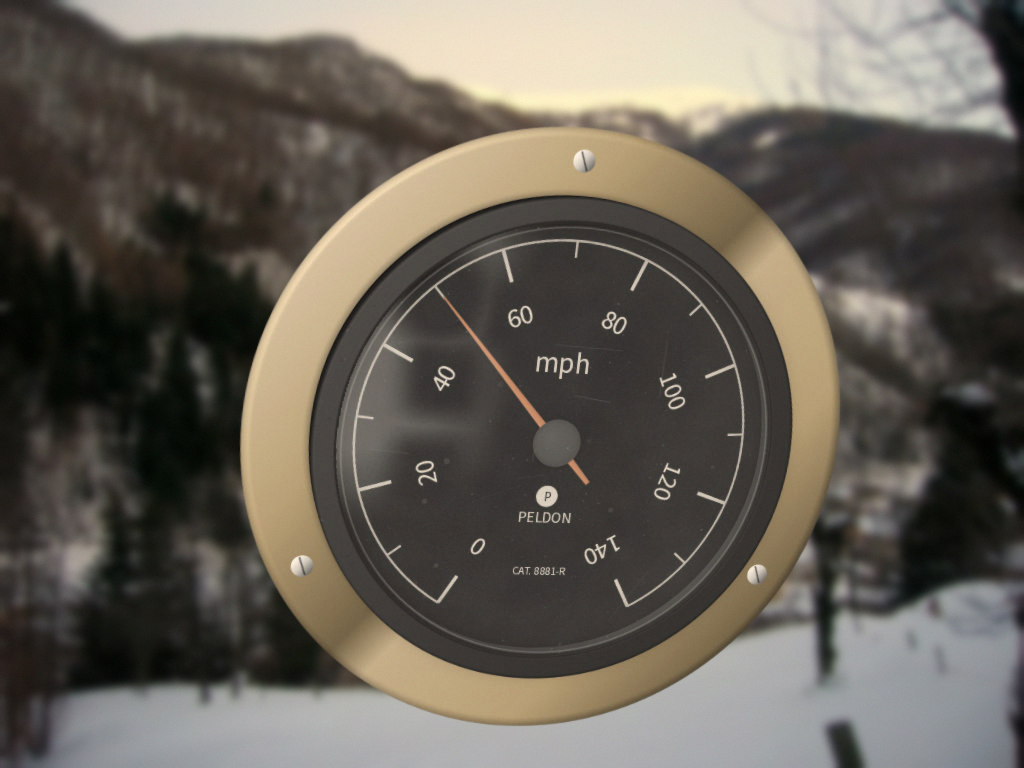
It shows {"value": 50, "unit": "mph"}
